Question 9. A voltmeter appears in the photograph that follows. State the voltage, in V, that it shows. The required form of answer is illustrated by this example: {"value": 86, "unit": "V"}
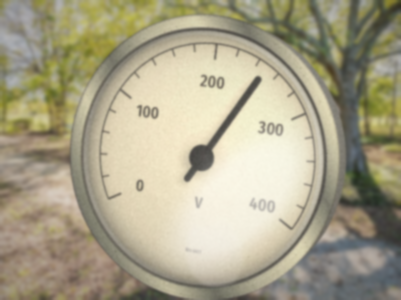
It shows {"value": 250, "unit": "V"}
